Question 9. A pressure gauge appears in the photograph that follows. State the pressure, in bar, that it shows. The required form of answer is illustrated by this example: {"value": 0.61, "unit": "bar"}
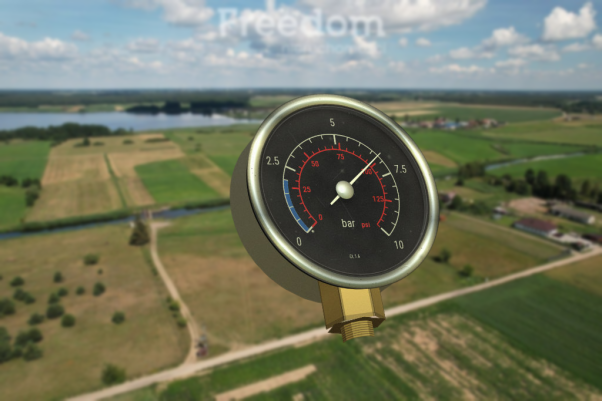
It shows {"value": 6.75, "unit": "bar"}
